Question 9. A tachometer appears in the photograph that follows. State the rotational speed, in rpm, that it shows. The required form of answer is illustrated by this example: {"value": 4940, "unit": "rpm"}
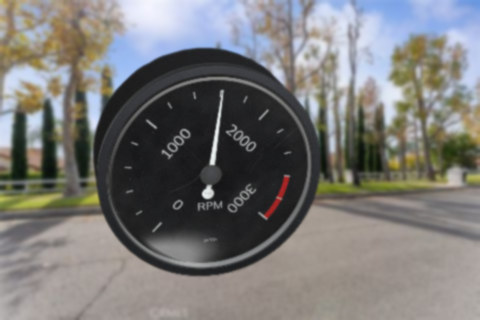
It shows {"value": 1600, "unit": "rpm"}
